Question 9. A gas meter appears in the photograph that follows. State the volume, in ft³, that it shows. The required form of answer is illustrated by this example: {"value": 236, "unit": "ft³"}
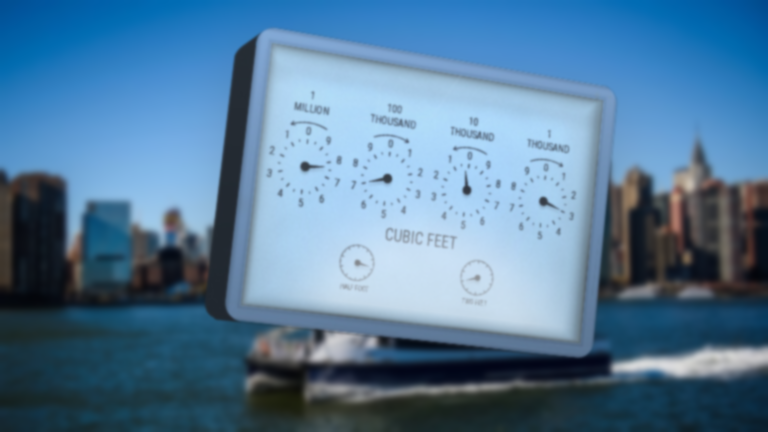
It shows {"value": 770300, "unit": "ft³"}
